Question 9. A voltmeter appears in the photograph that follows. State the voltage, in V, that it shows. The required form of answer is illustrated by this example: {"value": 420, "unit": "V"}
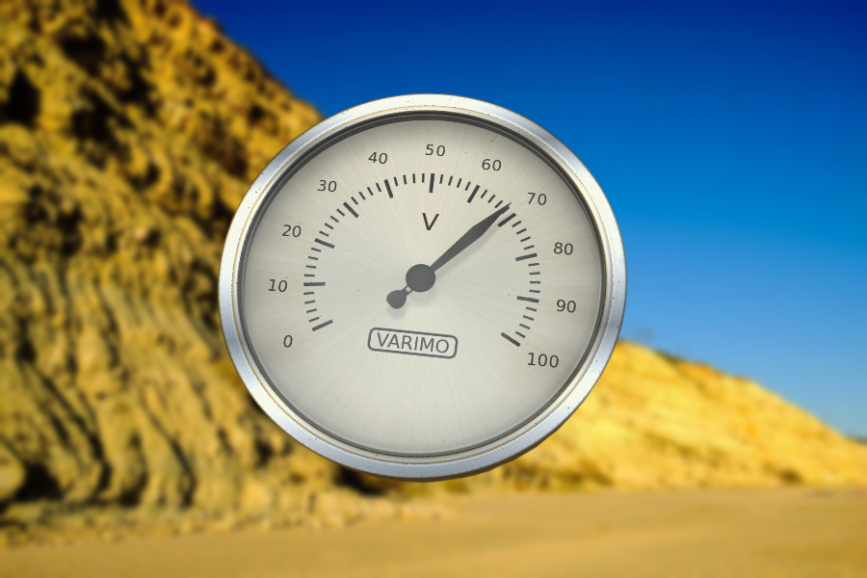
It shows {"value": 68, "unit": "V"}
